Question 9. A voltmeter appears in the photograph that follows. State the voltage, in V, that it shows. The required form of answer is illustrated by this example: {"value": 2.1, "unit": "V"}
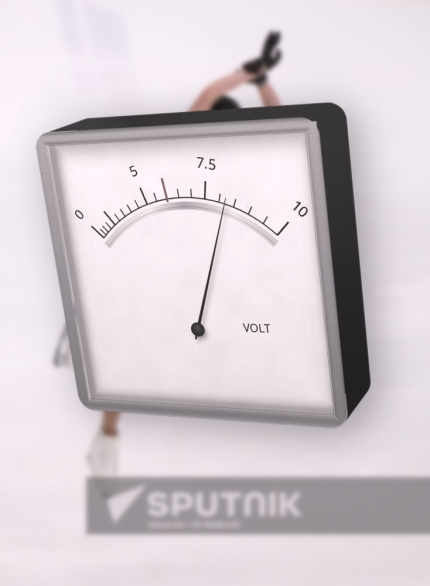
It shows {"value": 8.25, "unit": "V"}
